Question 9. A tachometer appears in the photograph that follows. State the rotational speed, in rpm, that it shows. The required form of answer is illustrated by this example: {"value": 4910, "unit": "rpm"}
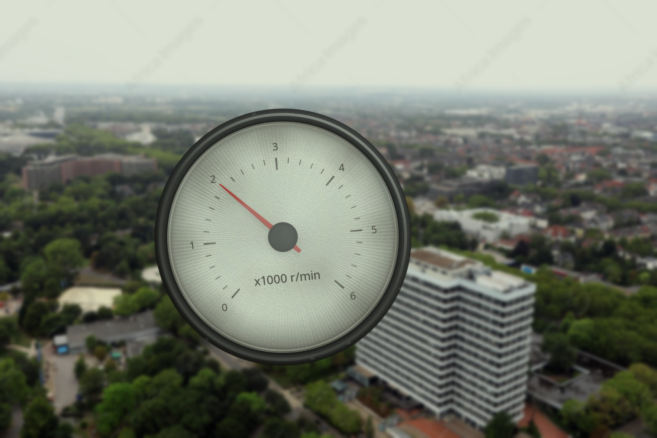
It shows {"value": 2000, "unit": "rpm"}
